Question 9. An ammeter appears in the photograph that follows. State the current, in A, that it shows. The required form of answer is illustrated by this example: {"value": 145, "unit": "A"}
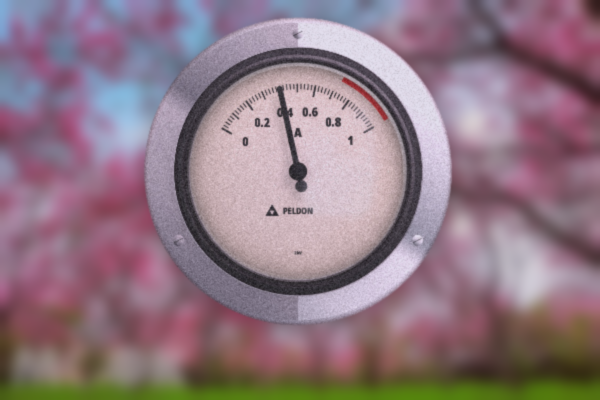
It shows {"value": 0.4, "unit": "A"}
